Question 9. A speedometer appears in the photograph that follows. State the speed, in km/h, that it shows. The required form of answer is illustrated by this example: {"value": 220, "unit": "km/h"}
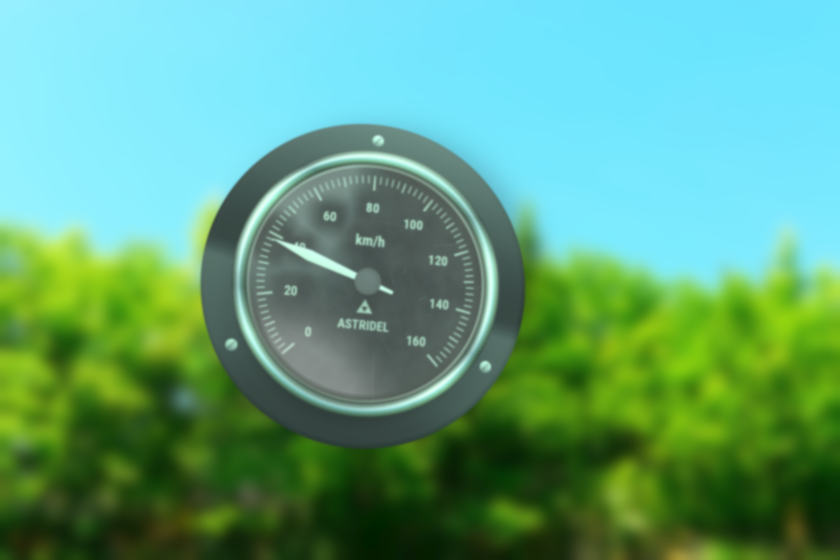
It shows {"value": 38, "unit": "km/h"}
